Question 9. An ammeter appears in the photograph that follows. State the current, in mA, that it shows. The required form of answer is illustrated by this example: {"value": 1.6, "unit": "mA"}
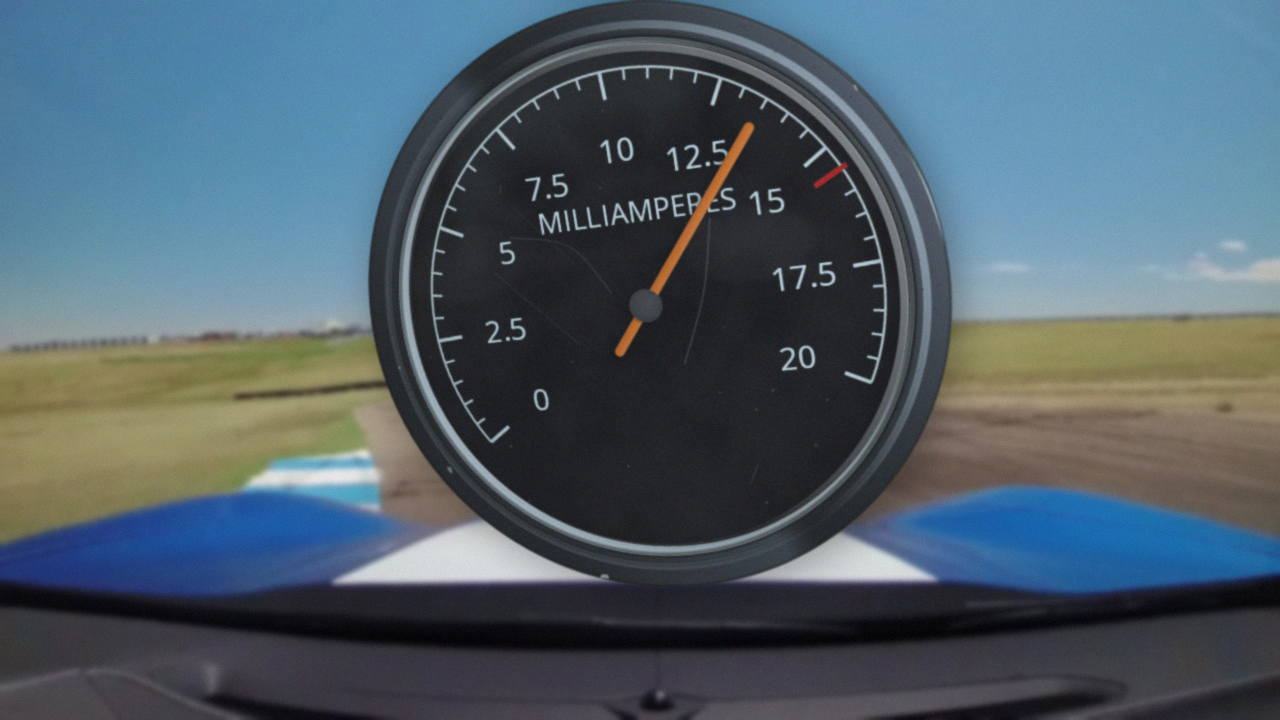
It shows {"value": 13.5, "unit": "mA"}
